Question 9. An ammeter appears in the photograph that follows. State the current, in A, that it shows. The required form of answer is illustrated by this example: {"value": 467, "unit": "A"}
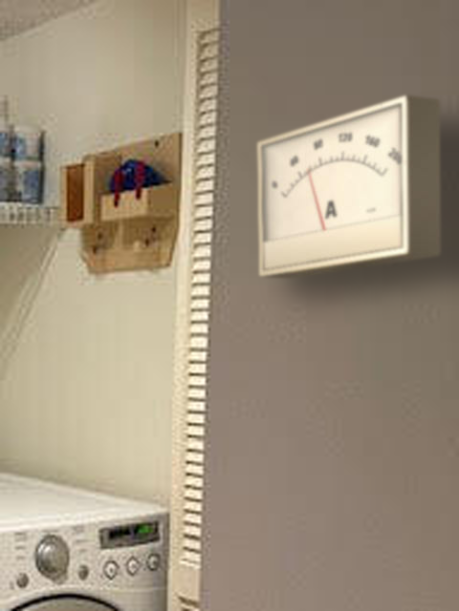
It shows {"value": 60, "unit": "A"}
